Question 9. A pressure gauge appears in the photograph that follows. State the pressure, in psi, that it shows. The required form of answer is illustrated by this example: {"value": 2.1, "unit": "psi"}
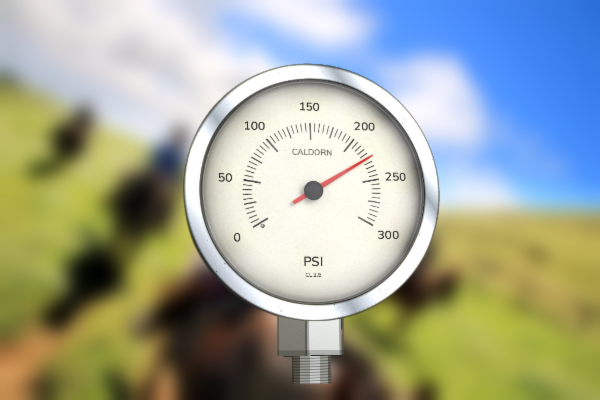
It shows {"value": 225, "unit": "psi"}
